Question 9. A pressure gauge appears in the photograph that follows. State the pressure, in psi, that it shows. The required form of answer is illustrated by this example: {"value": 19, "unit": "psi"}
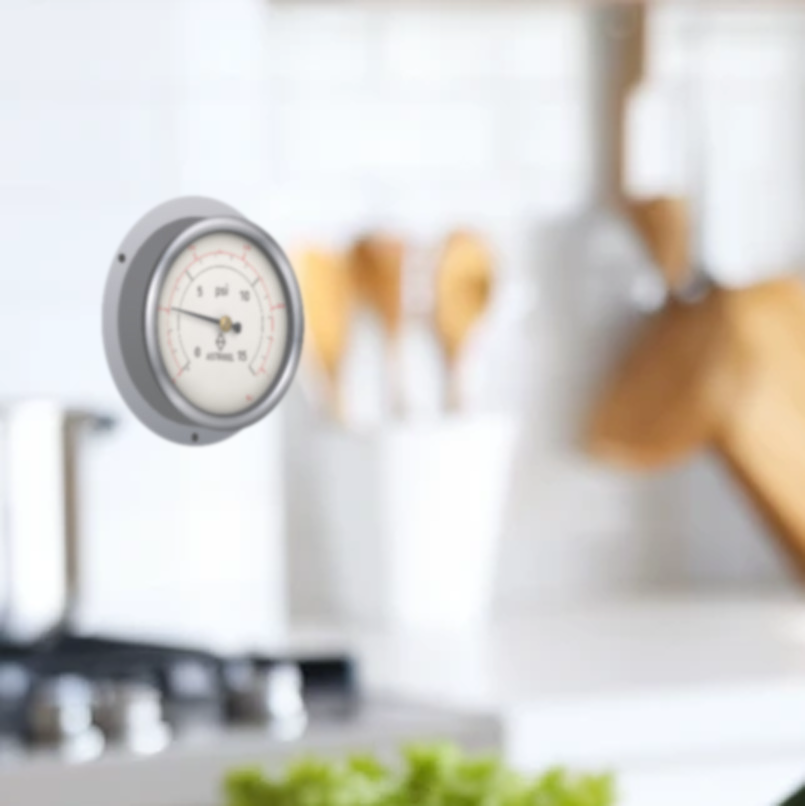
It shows {"value": 3, "unit": "psi"}
